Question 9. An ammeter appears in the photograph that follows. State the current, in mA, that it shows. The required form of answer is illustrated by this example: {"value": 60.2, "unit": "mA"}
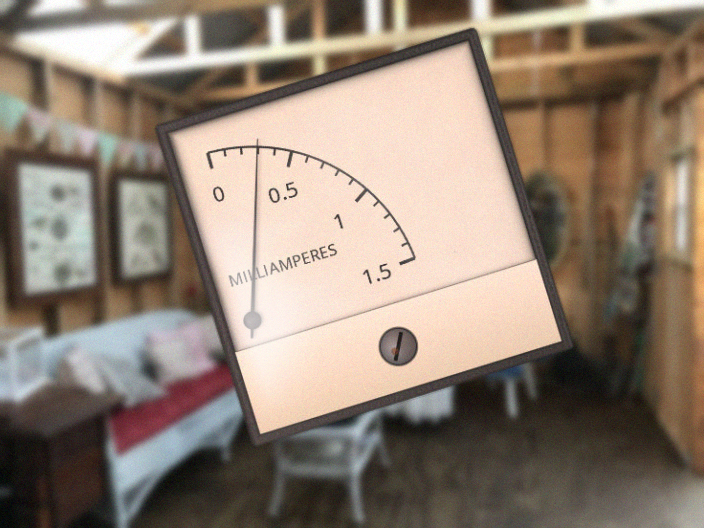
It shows {"value": 0.3, "unit": "mA"}
